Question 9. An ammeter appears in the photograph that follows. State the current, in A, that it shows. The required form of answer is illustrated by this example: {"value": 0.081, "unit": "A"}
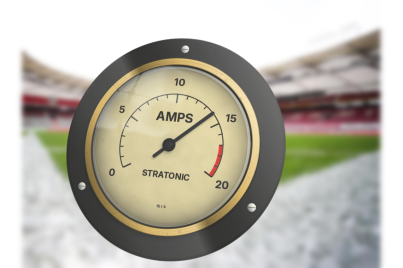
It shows {"value": 14, "unit": "A"}
